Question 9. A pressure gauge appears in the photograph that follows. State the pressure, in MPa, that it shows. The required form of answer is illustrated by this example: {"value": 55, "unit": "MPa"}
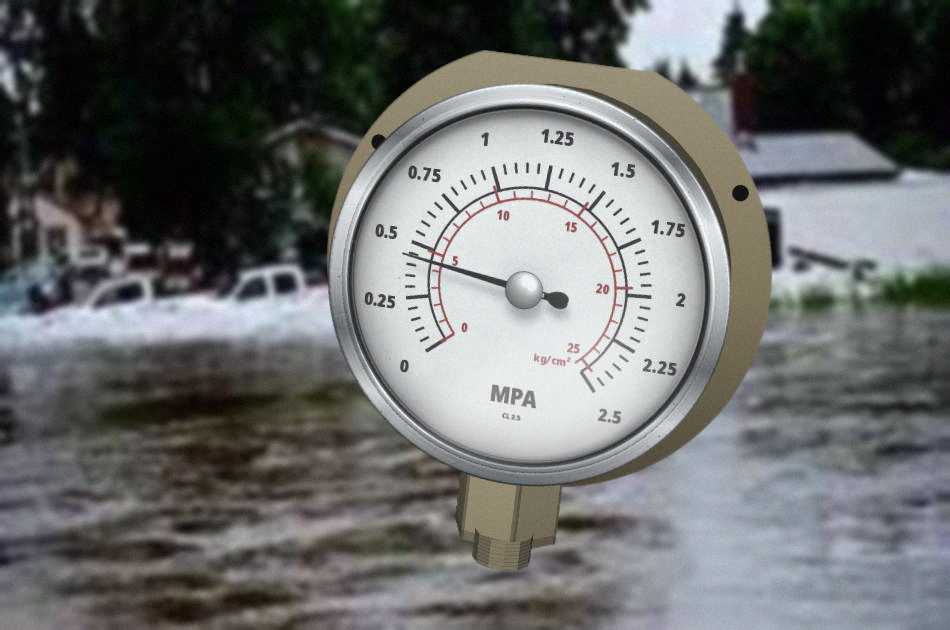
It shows {"value": 0.45, "unit": "MPa"}
